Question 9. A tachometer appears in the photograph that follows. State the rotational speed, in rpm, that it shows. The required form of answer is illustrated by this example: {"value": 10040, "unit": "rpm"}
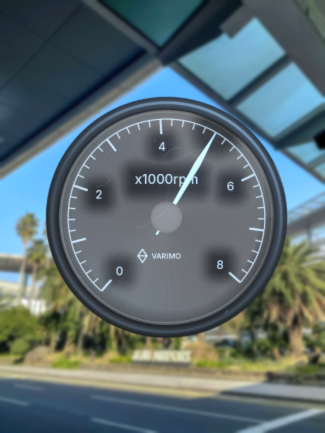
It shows {"value": 5000, "unit": "rpm"}
